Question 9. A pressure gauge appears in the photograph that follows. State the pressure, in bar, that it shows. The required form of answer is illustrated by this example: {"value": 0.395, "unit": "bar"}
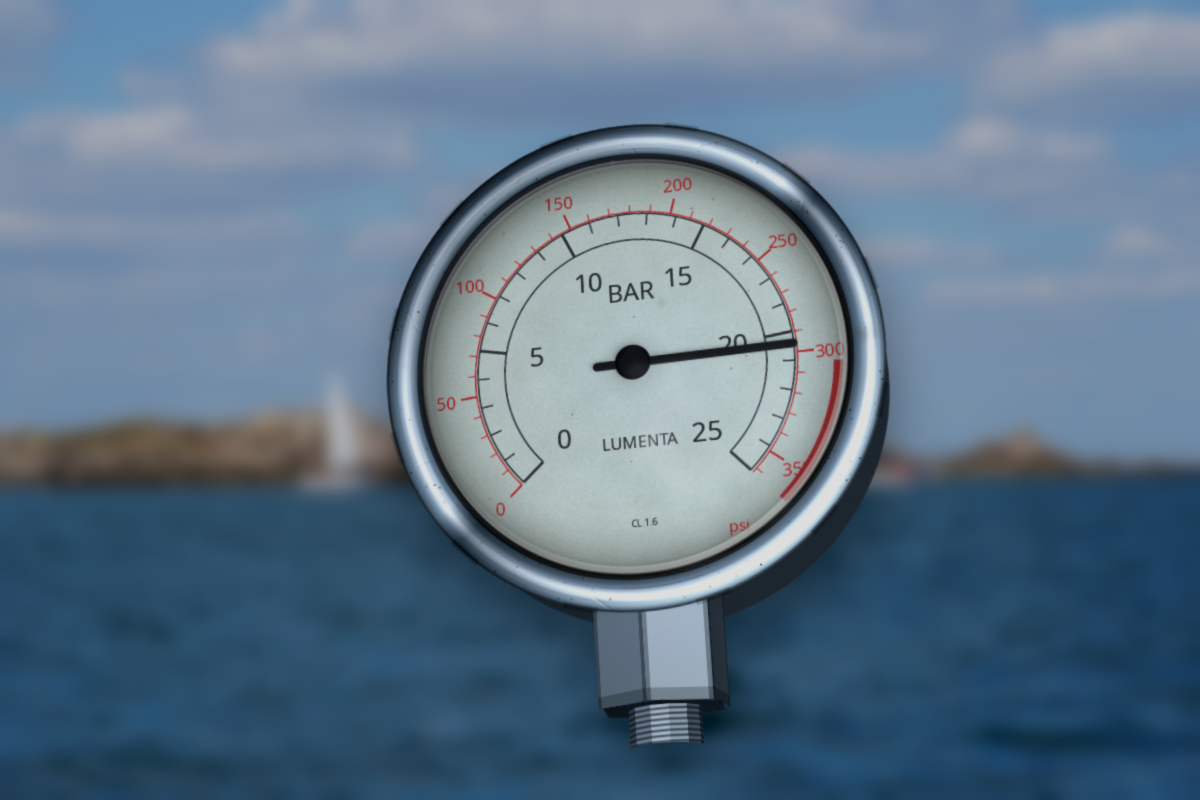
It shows {"value": 20.5, "unit": "bar"}
